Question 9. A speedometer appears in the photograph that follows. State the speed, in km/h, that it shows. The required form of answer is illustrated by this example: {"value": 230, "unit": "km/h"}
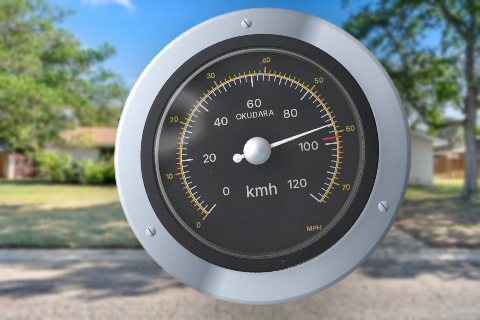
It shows {"value": 94, "unit": "km/h"}
